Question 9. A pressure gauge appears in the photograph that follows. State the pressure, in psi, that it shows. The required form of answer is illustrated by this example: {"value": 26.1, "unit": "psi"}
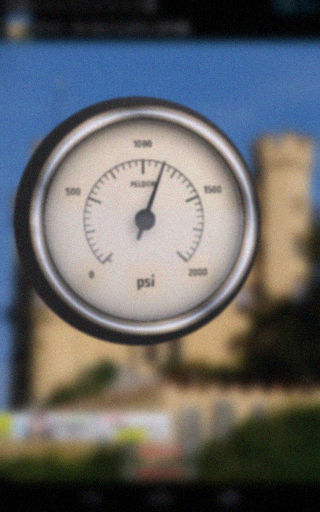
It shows {"value": 1150, "unit": "psi"}
